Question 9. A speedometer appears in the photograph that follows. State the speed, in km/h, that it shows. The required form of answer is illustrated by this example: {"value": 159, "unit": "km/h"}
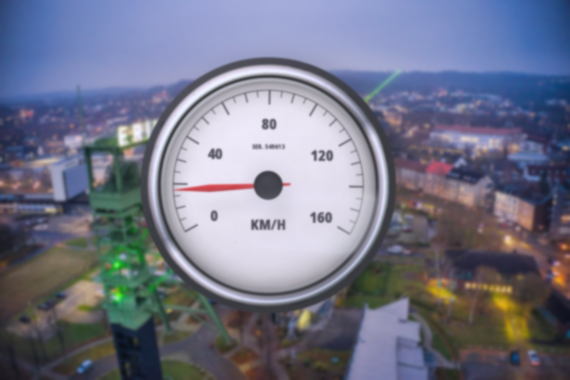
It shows {"value": 17.5, "unit": "km/h"}
